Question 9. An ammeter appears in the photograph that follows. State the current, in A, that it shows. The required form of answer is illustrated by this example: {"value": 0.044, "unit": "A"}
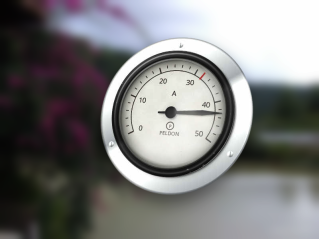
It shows {"value": 43, "unit": "A"}
